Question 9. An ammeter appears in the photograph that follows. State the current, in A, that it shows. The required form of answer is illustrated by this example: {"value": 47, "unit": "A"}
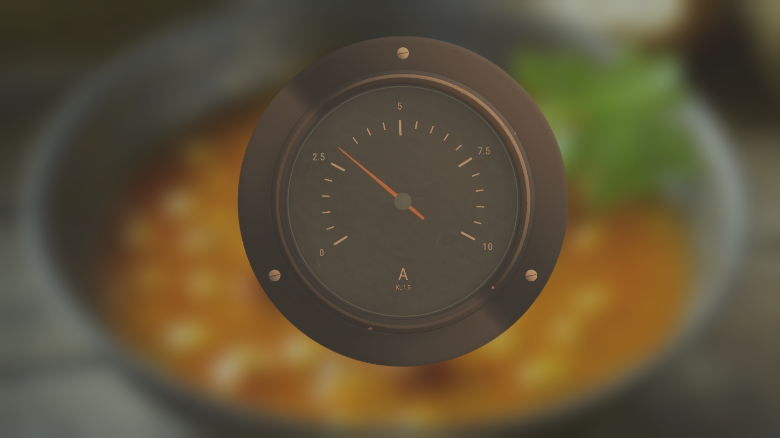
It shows {"value": 3, "unit": "A"}
